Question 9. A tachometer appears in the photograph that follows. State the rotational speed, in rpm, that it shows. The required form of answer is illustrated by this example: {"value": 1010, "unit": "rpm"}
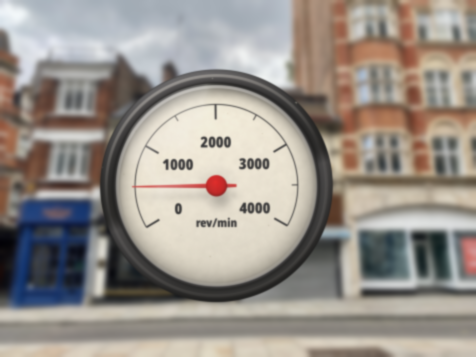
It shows {"value": 500, "unit": "rpm"}
